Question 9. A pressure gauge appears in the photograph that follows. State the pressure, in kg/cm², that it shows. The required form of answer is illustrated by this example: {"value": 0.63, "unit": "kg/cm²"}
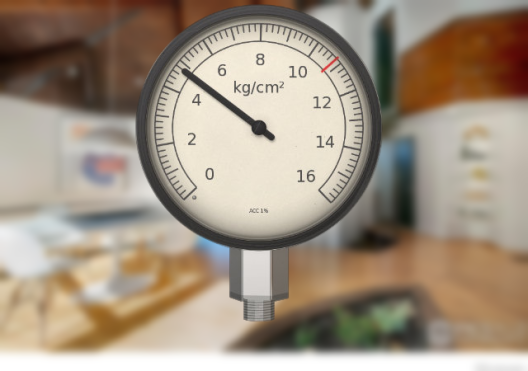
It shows {"value": 4.8, "unit": "kg/cm²"}
